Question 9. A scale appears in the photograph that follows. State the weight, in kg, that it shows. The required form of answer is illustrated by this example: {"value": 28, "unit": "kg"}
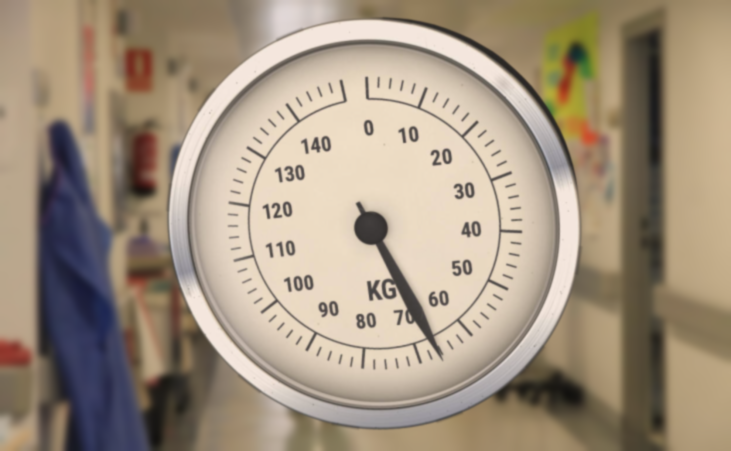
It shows {"value": 66, "unit": "kg"}
